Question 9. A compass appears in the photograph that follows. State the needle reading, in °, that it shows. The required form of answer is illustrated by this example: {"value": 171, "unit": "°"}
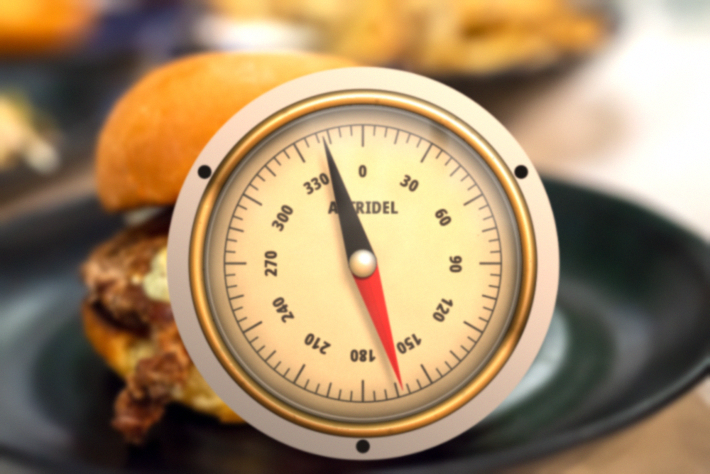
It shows {"value": 162.5, "unit": "°"}
